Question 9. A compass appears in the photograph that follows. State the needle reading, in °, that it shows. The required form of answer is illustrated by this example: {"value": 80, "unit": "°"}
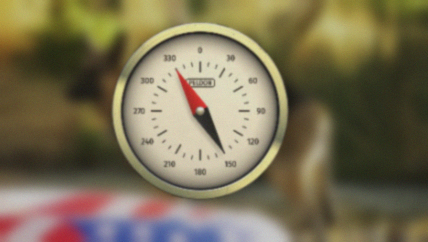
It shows {"value": 330, "unit": "°"}
